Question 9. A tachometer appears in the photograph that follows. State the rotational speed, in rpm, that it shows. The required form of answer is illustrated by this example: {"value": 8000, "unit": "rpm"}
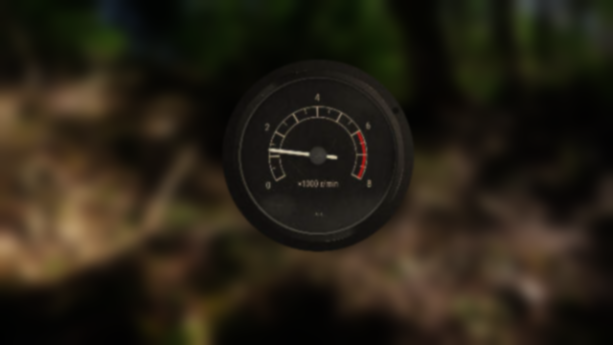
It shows {"value": 1250, "unit": "rpm"}
